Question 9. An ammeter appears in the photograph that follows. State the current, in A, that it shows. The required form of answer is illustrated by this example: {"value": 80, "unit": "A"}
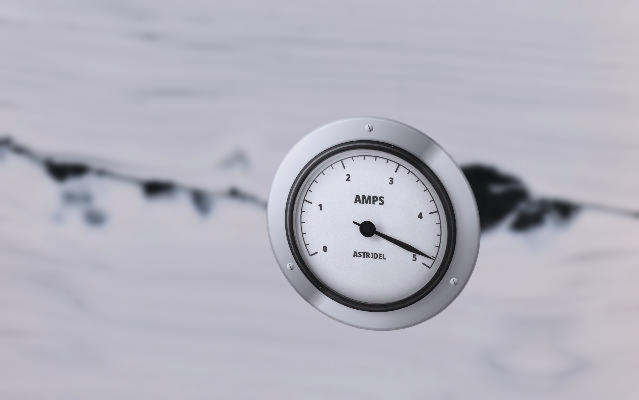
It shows {"value": 4.8, "unit": "A"}
